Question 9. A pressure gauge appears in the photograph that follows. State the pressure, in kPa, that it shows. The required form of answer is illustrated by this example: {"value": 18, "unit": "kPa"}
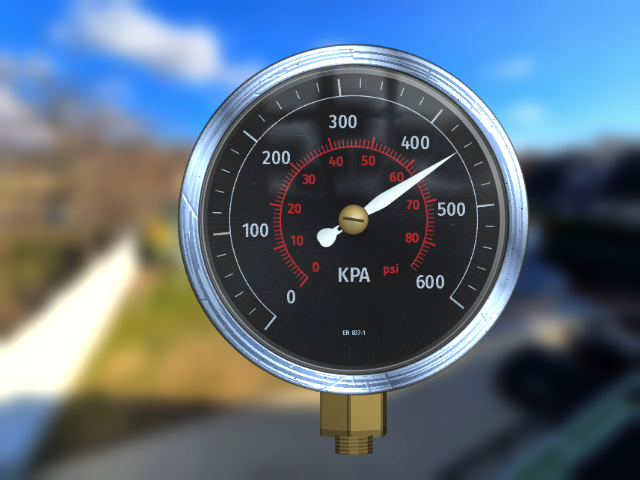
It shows {"value": 440, "unit": "kPa"}
